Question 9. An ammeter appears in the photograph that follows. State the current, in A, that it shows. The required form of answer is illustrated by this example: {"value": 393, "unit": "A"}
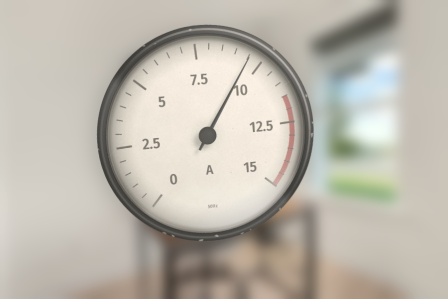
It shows {"value": 9.5, "unit": "A"}
